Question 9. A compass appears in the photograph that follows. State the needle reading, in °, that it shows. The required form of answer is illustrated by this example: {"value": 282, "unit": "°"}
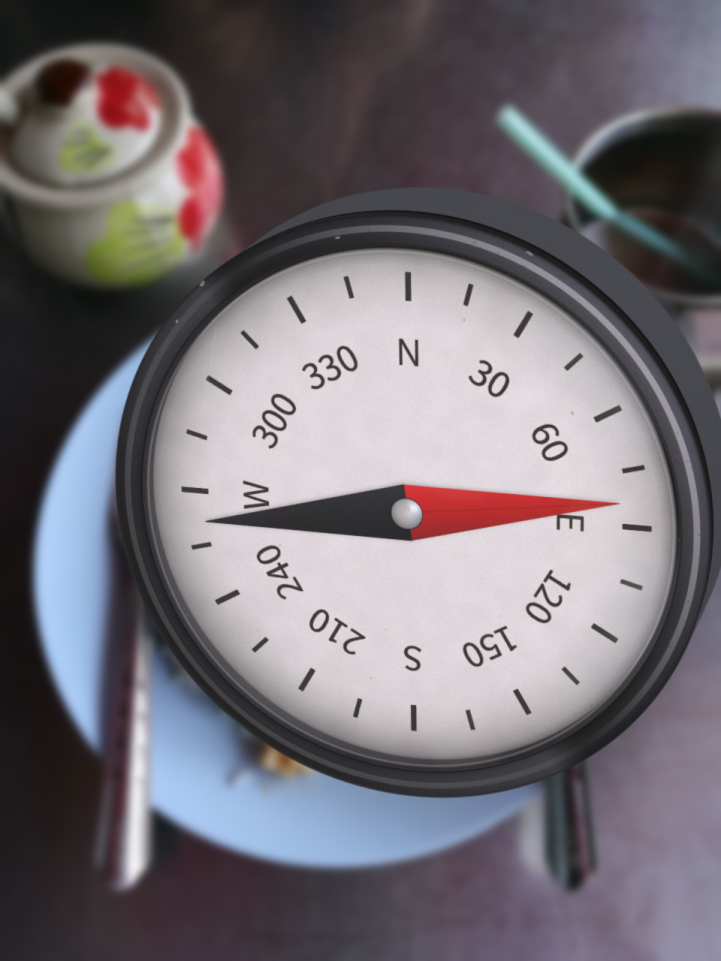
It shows {"value": 82.5, "unit": "°"}
